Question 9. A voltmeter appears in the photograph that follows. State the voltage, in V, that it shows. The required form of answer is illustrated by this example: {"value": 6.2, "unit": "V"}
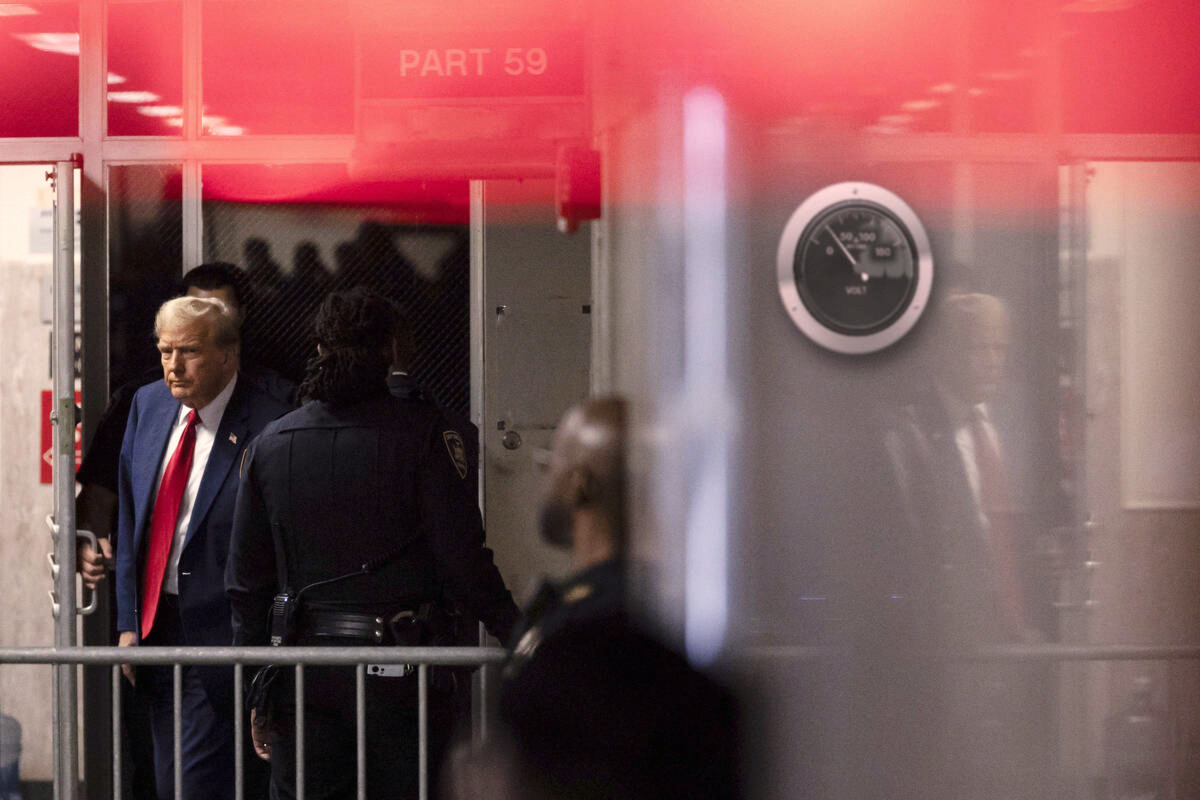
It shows {"value": 25, "unit": "V"}
